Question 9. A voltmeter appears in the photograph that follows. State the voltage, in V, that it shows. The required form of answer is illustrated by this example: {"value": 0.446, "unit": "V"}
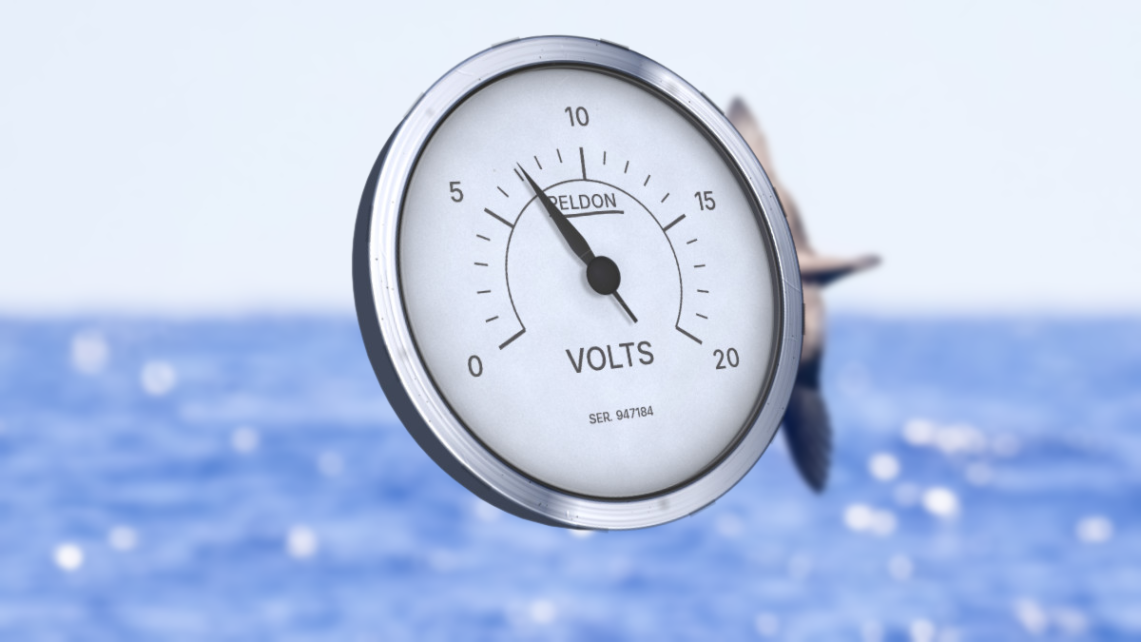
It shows {"value": 7, "unit": "V"}
